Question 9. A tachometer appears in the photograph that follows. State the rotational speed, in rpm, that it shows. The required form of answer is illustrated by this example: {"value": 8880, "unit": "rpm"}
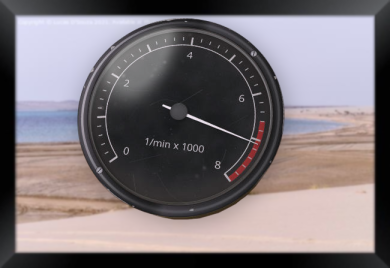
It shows {"value": 7100, "unit": "rpm"}
